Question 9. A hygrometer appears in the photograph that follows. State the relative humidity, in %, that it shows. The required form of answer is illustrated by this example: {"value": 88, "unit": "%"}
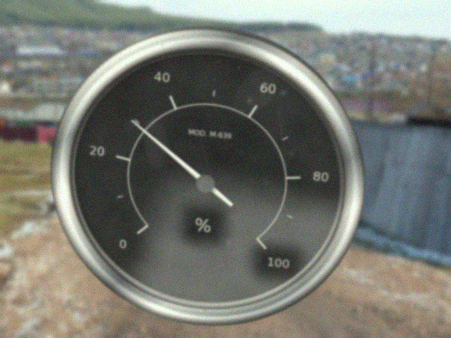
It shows {"value": 30, "unit": "%"}
